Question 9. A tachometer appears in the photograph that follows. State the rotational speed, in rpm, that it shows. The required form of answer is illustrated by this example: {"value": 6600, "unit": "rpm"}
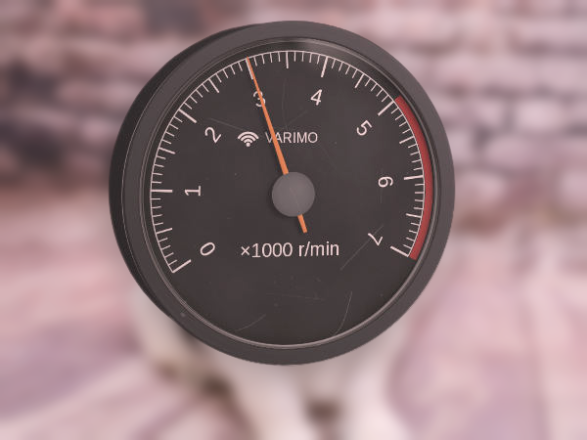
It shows {"value": 3000, "unit": "rpm"}
